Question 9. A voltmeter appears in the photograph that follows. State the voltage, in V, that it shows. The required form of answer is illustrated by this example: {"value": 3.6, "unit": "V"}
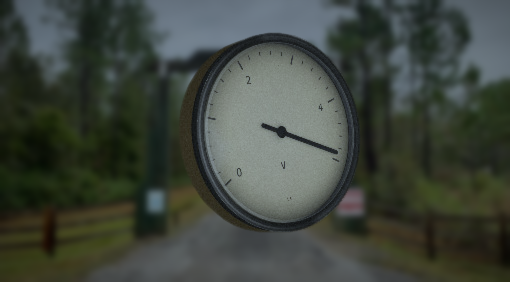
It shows {"value": 4.9, "unit": "V"}
